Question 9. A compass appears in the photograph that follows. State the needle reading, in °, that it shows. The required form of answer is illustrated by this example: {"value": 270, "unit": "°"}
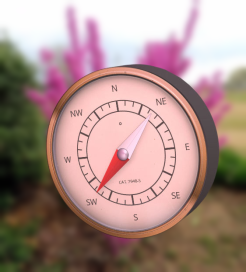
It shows {"value": 225, "unit": "°"}
